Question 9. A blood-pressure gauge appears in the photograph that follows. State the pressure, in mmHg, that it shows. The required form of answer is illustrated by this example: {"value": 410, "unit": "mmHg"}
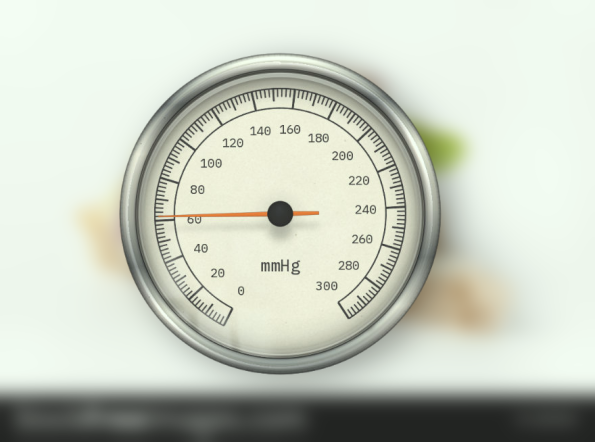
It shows {"value": 62, "unit": "mmHg"}
